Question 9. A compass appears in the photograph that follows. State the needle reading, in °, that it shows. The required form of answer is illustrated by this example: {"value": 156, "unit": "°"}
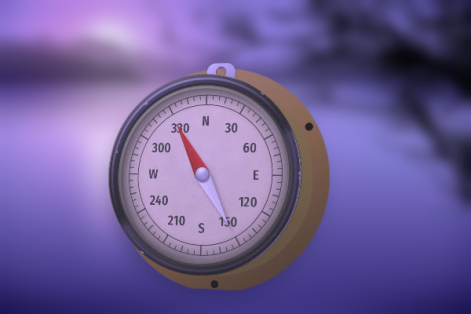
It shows {"value": 330, "unit": "°"}
